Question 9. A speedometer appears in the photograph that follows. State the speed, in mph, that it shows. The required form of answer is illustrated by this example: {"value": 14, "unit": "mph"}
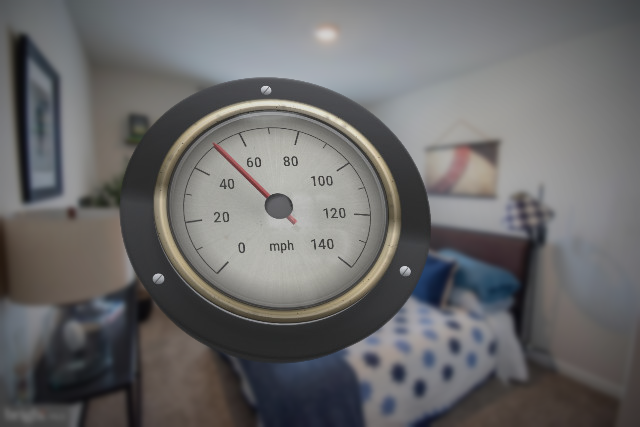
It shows {"value": 50, "unit": "mph"}
